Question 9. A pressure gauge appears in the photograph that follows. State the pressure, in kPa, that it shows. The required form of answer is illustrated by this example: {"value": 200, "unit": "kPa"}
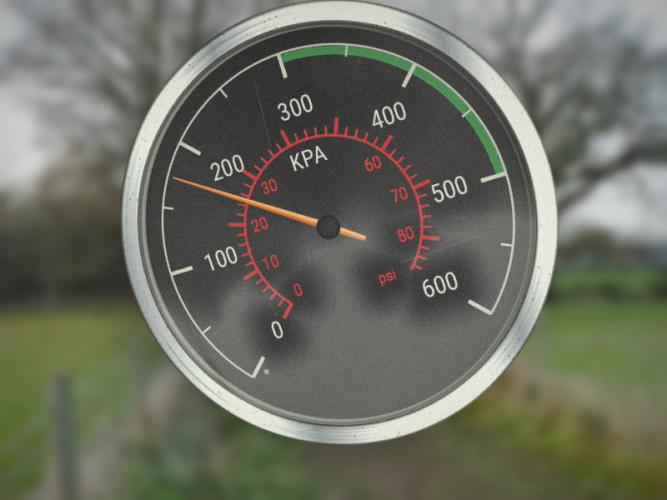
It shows {"value": 175, "unit": "kPa"}
